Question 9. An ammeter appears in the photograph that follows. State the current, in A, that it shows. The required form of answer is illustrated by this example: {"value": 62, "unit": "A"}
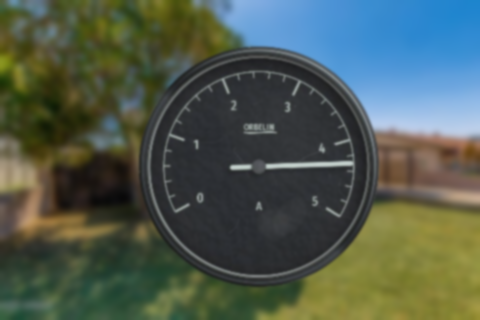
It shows {"value": 4.3, "unit": "A"}
